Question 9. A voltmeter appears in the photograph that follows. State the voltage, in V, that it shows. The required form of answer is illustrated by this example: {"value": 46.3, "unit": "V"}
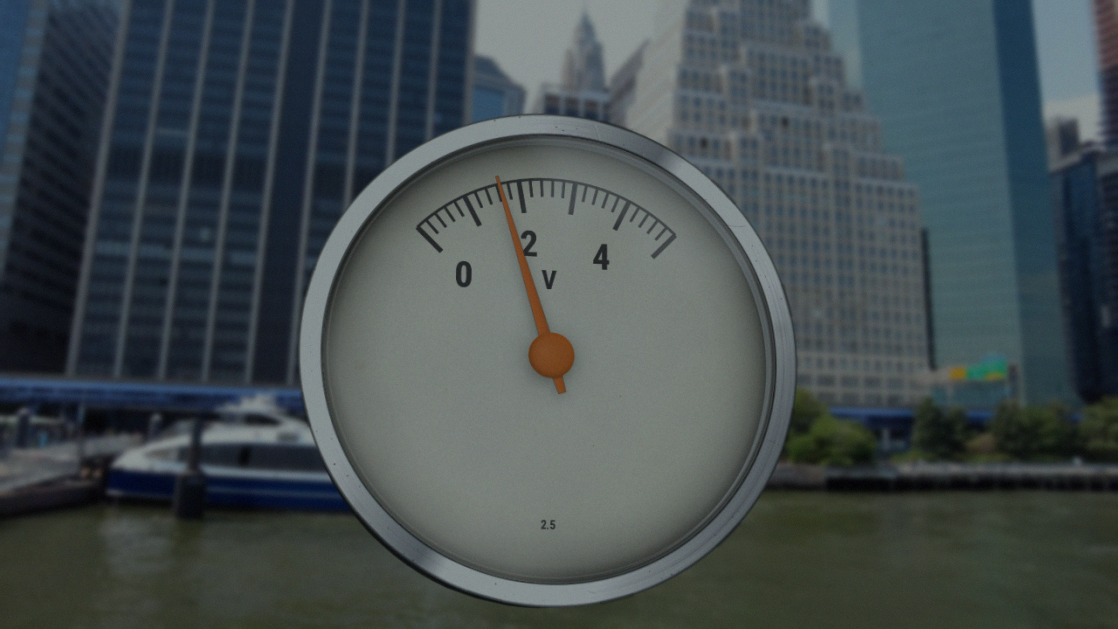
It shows {"value": 1.6, "unit": "V"}
